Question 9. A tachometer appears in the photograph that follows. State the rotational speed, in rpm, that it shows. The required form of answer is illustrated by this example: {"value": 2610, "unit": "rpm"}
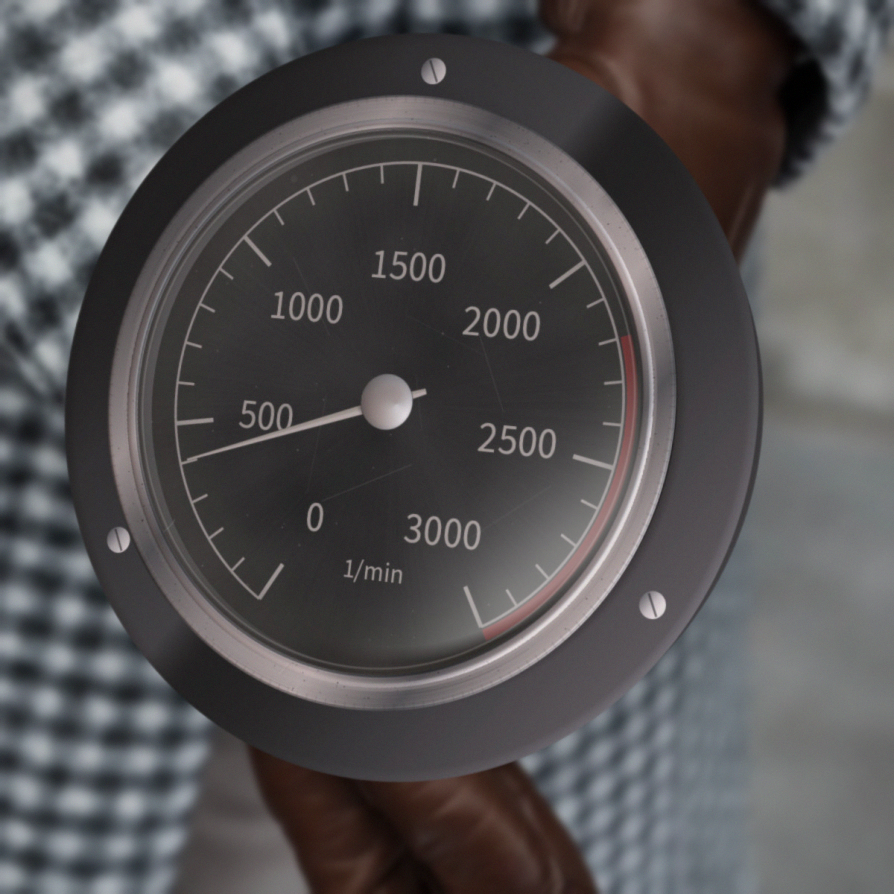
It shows {"value": 400, "unit": "rpm"}
